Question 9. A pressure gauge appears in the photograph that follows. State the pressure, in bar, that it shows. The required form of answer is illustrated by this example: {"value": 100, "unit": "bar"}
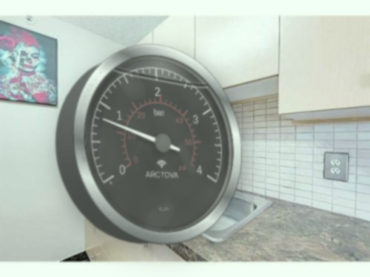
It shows {"value": 0.8, "unit": "bar"}
